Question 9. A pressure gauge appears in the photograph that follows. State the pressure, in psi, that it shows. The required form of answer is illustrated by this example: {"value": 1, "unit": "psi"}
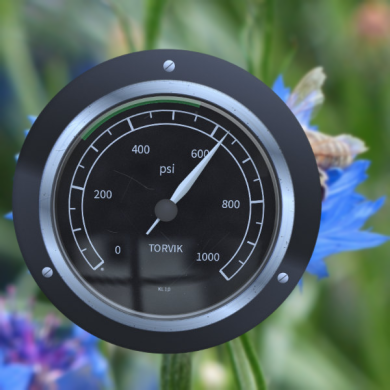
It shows {"value": 625, "unit": "psi"}
